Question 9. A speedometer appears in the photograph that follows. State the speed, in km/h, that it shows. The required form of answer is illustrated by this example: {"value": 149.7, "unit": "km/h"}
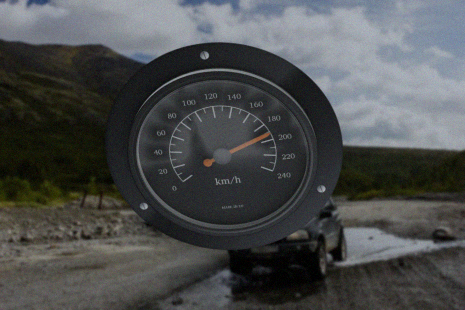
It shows {"value": 190, "unit": "km/h"}
